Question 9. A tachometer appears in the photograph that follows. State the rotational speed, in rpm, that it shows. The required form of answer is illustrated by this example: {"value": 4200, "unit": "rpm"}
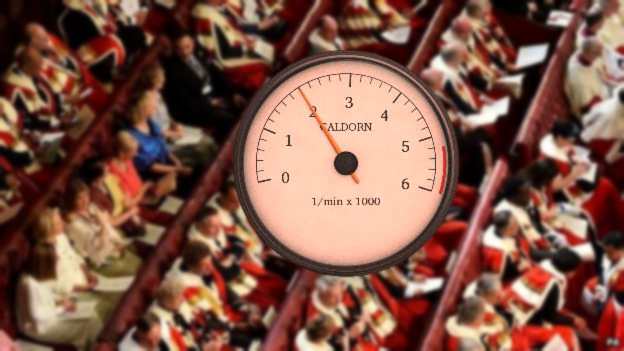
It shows {"value": 2000, "unit": "rpm"}
